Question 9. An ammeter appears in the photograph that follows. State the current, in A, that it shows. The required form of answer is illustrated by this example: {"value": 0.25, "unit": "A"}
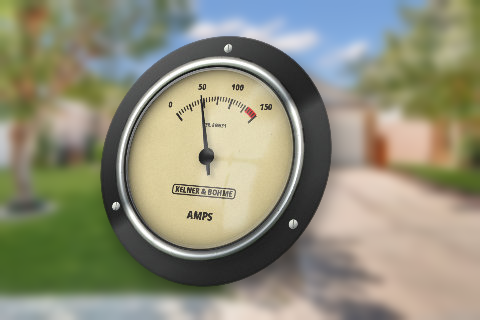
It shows {"value": 50, "unit": "A"}
